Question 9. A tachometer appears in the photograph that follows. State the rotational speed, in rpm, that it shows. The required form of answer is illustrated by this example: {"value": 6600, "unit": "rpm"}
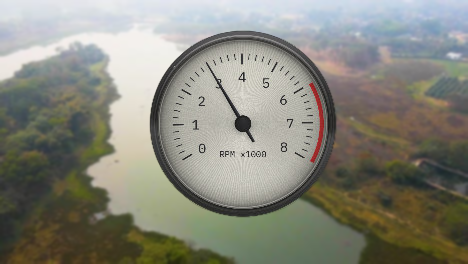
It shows {"value": 3000, "unit": "rpm"}
